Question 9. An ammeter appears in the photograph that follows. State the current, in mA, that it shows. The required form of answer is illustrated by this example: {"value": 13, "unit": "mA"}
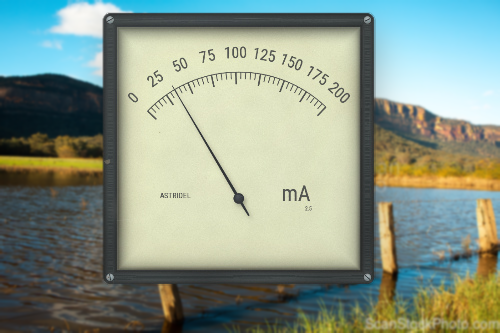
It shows {"value": 35, "unit": "mA"}
